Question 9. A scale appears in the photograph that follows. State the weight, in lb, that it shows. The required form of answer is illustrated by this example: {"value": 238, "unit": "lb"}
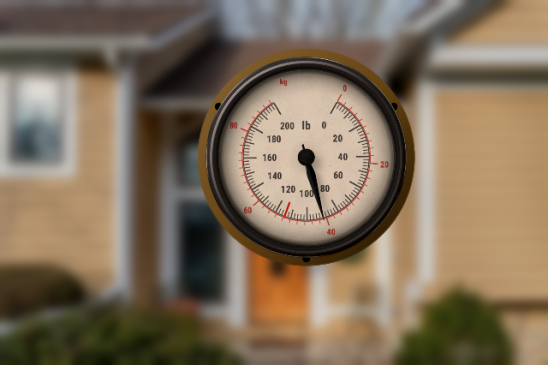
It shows {"value": 90, "unit": "lb"}
